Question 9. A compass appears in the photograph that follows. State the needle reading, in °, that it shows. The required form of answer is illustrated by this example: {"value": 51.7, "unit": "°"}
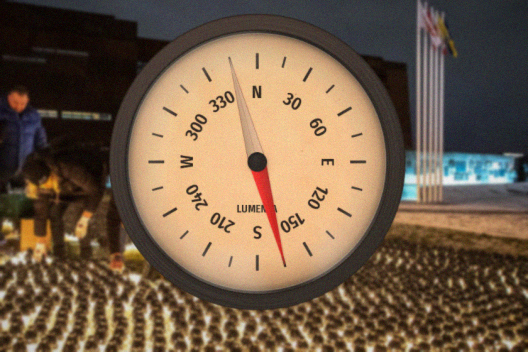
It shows {"value": 165, "unit": "°"}
